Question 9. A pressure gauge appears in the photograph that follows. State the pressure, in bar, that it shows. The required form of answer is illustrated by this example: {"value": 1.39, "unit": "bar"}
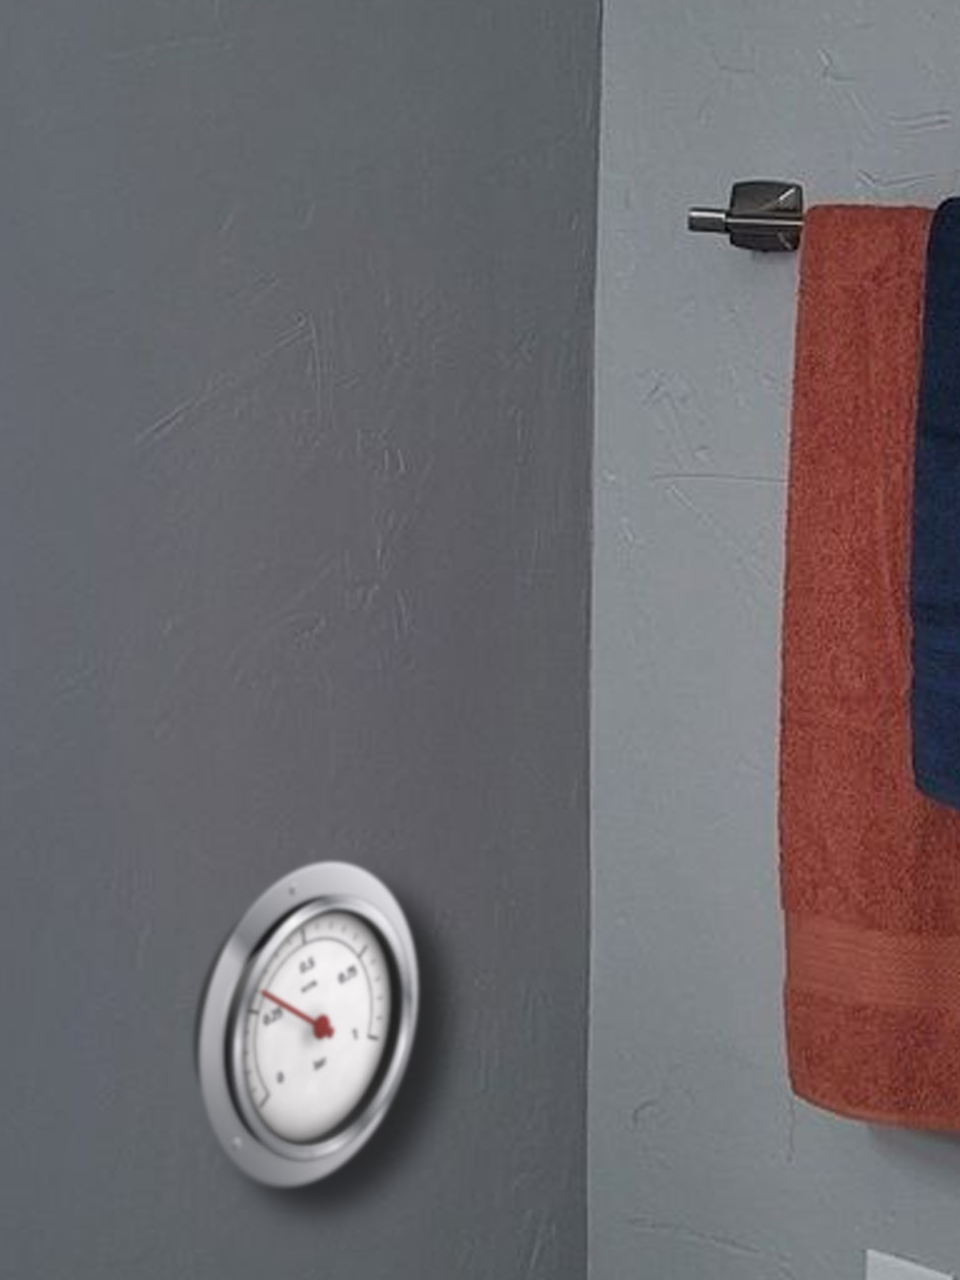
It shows {"value": 0.3, "unit": "bar"}
